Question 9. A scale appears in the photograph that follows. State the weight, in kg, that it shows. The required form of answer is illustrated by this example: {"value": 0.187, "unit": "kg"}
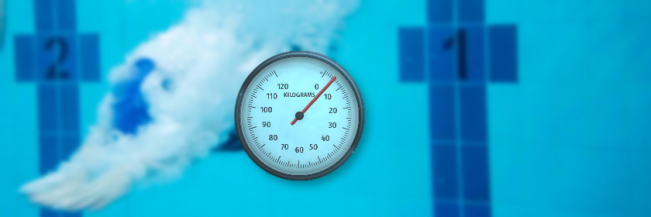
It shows {"value": 5, "unit": "kg"}
